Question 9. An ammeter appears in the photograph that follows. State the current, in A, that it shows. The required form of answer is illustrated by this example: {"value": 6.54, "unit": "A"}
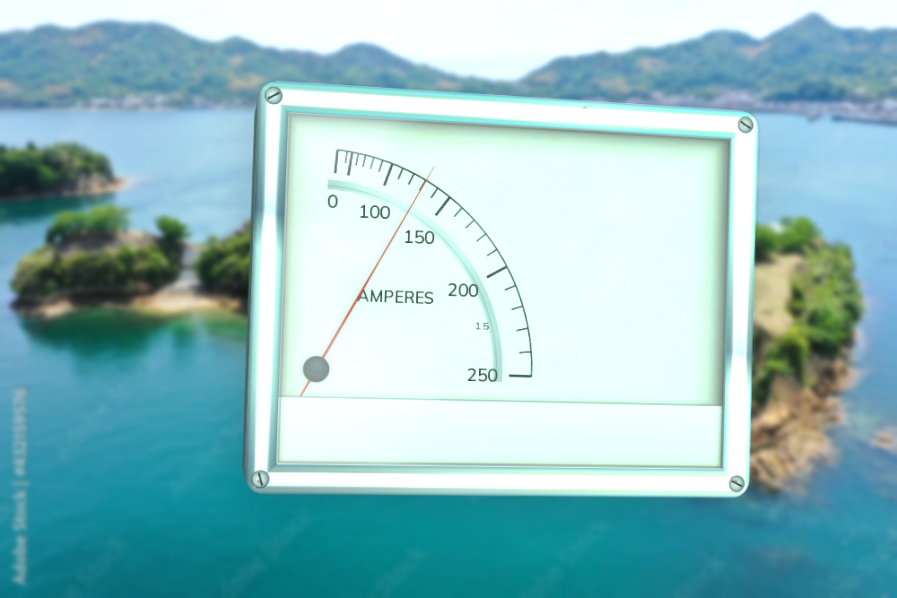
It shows {"value": 130, "unit": "A"}
